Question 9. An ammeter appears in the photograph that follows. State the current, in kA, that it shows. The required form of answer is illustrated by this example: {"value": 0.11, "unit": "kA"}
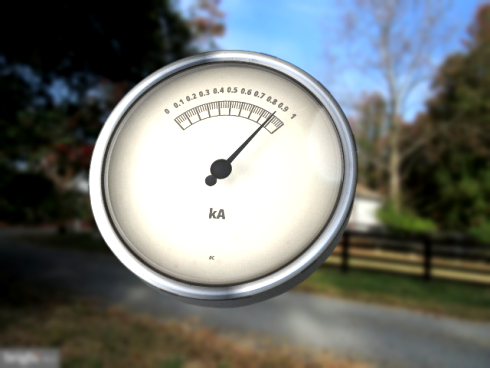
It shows {"value": 0.9, "unit": "kA"}
